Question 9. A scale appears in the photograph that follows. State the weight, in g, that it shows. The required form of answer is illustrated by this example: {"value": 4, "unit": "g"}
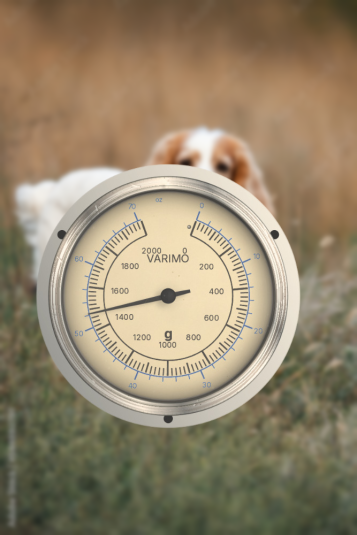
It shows {"value": 1480, "unit": "g"}
